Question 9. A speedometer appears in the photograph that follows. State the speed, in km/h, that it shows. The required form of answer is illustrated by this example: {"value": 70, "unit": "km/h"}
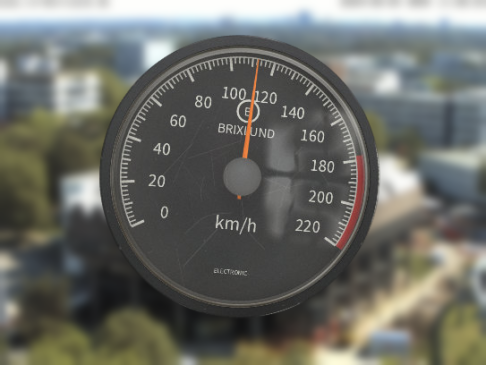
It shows {"value": 112, "unit": "km/h"}
